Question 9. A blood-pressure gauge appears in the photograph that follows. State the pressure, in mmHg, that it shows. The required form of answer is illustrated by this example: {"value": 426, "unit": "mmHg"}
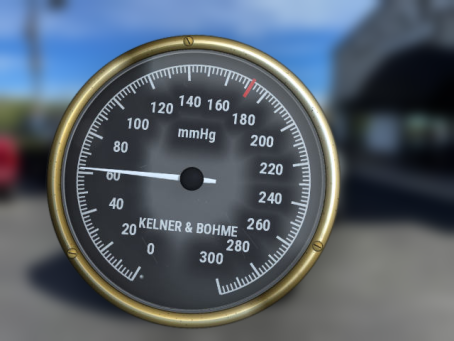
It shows {"value": 62, "unit": "mmHg"}
